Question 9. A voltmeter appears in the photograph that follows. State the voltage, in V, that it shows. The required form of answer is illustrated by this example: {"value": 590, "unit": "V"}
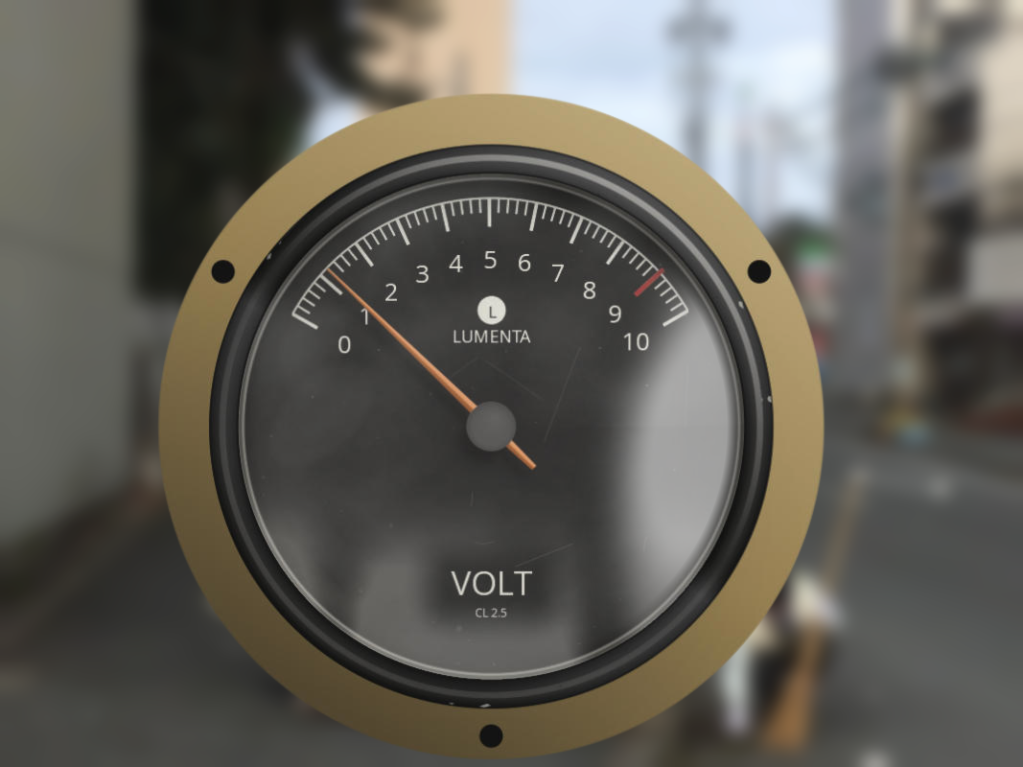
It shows {"value": 1.2, "unit": "V"}
